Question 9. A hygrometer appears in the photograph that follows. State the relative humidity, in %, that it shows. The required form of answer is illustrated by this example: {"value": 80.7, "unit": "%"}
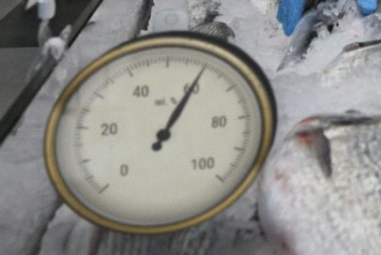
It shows {"value": 60, "unit": "%"}
